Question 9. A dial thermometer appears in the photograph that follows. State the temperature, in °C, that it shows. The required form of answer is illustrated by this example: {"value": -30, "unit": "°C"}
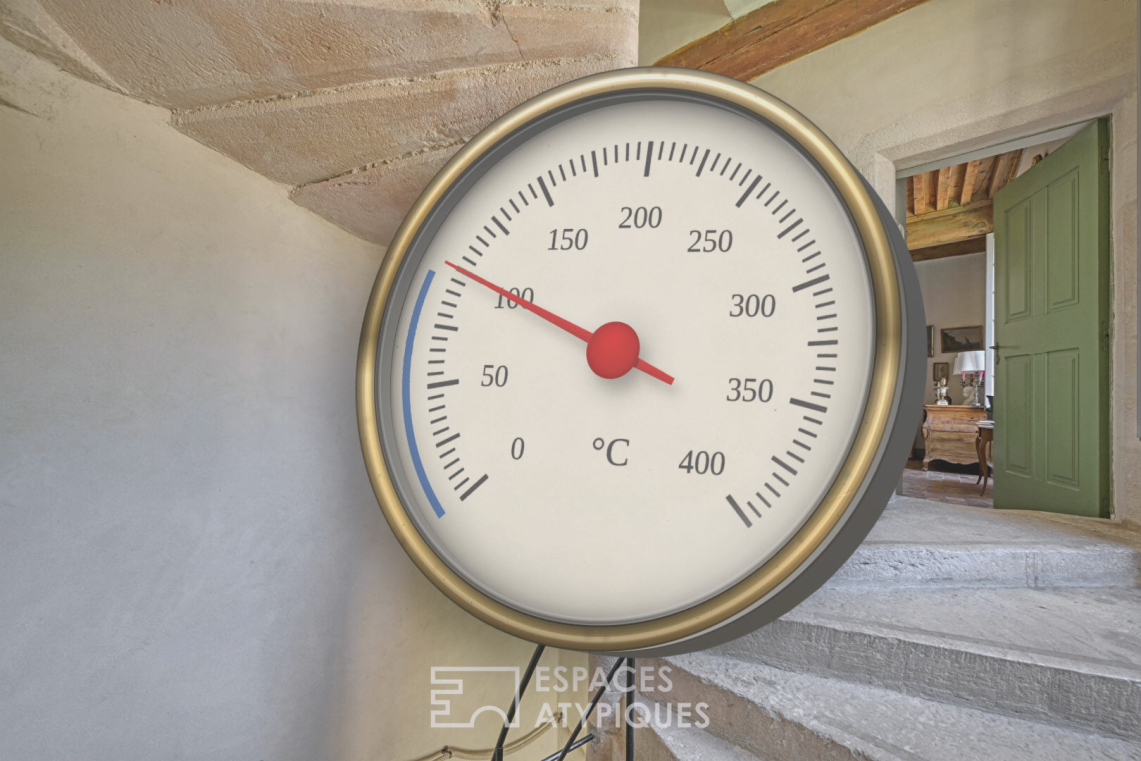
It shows {"value": 100, "unit": "°C"}
